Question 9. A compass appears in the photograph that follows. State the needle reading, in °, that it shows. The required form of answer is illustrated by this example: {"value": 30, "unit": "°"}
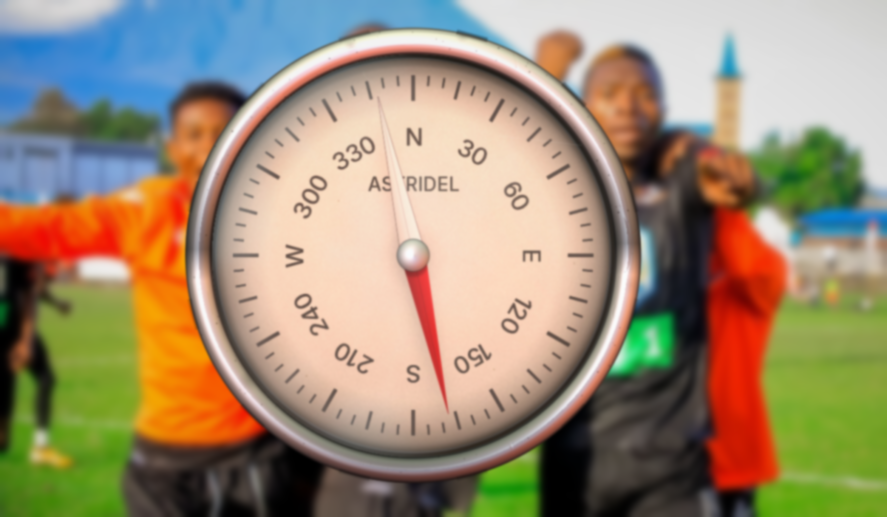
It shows {"value": 167.5, "unit": "°"}
